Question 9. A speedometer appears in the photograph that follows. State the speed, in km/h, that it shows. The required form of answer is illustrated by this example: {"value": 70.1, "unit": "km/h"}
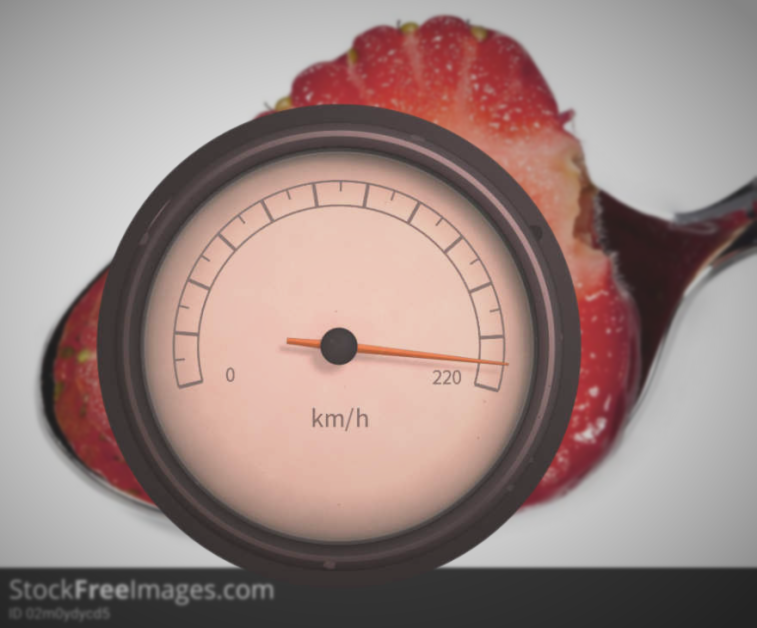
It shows {"value": 210, "unit": "km/h"}
